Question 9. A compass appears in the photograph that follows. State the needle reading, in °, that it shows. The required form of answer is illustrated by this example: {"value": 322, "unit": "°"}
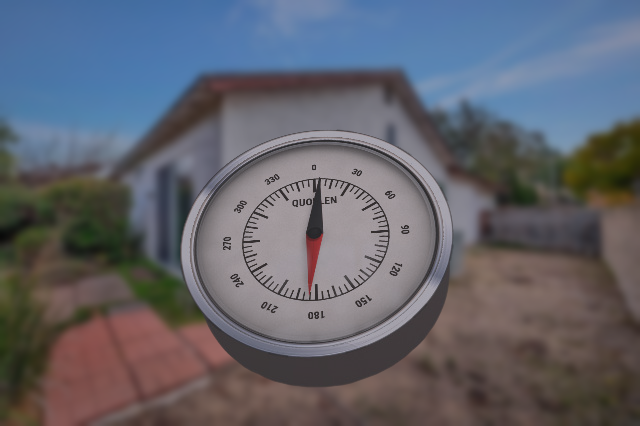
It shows {"value": 185, "unit": "°"}
